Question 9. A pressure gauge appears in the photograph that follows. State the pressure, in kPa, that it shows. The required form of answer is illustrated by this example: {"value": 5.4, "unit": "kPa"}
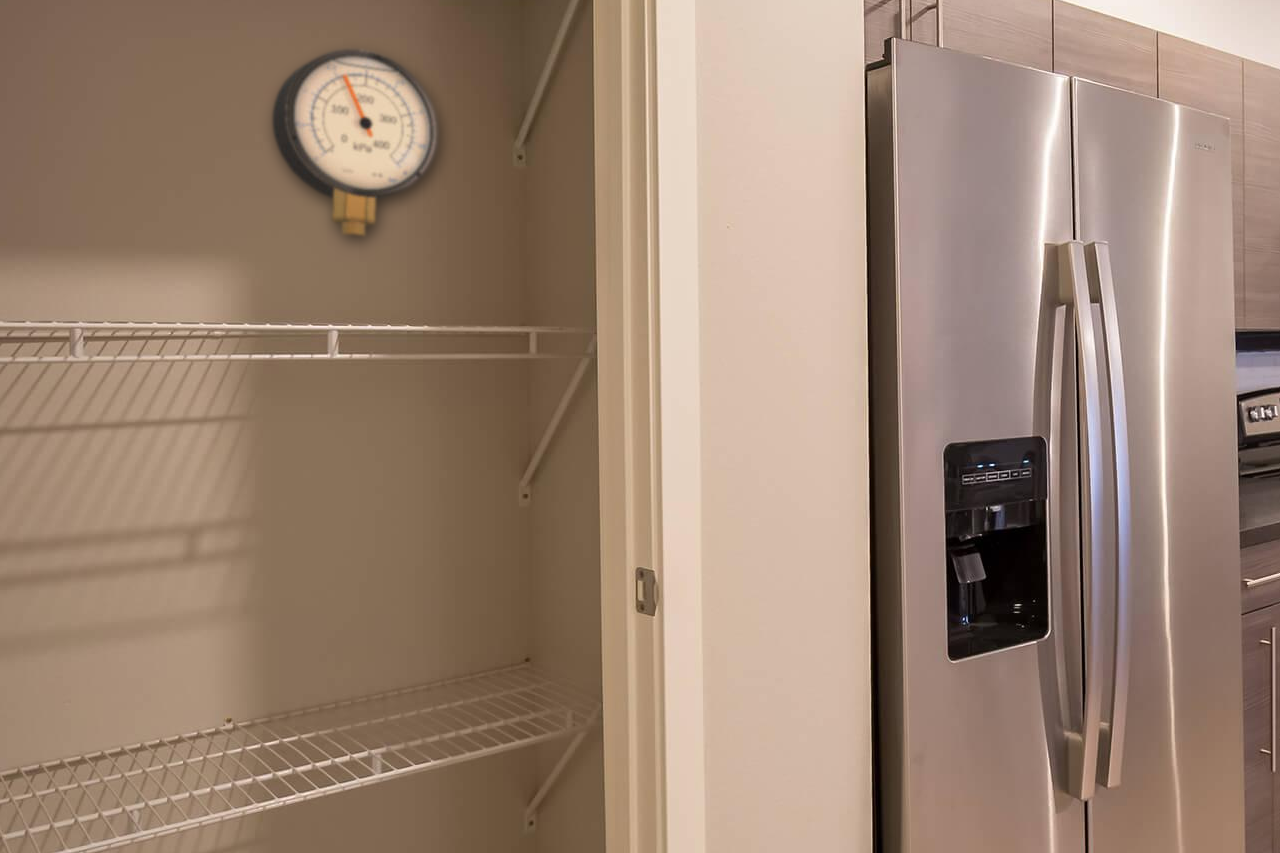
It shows {"value": 160, "unit": "kPa"}
